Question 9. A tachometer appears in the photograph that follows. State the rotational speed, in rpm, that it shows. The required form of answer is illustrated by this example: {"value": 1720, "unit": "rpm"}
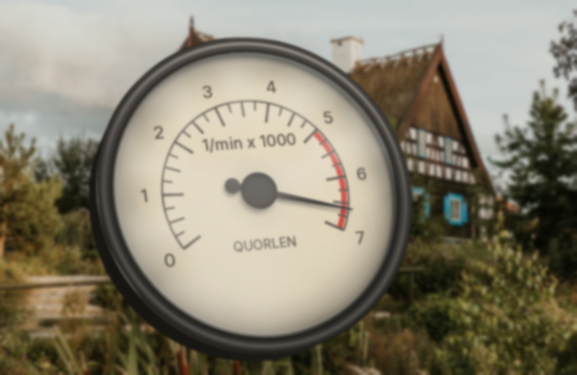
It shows {"value": 6625, "unit": "rpm"}
